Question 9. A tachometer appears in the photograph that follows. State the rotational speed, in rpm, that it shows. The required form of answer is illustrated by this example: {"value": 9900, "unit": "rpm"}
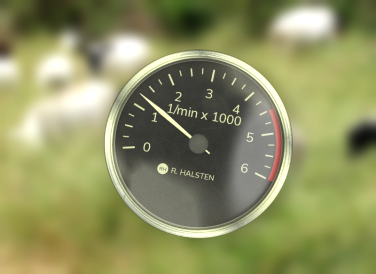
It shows {"value": 1250, "unit": "rpm"}
